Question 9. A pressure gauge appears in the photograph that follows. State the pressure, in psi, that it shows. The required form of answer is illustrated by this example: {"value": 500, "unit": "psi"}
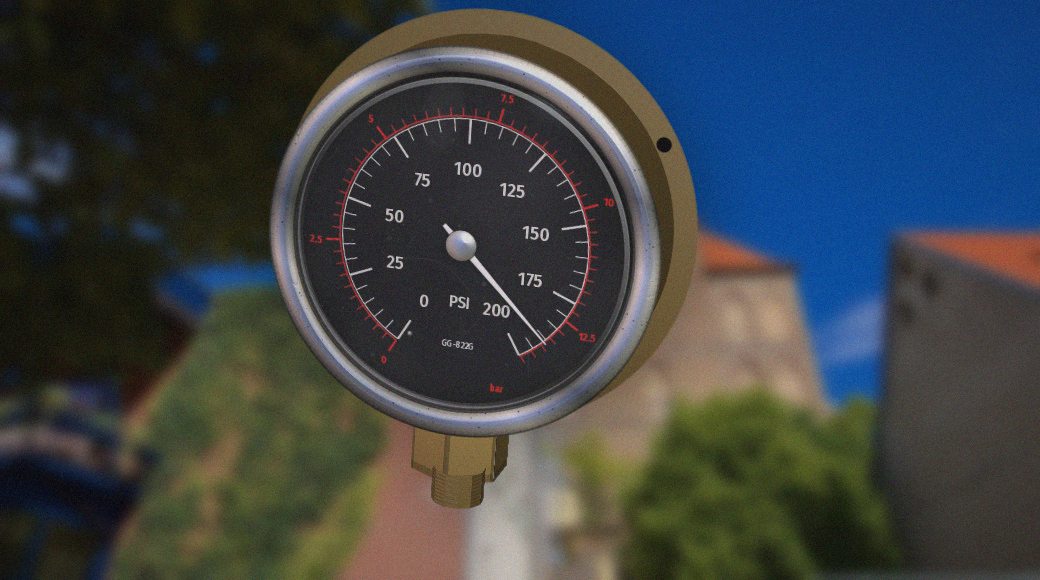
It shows {"value": 190, "unit": "psi"}
